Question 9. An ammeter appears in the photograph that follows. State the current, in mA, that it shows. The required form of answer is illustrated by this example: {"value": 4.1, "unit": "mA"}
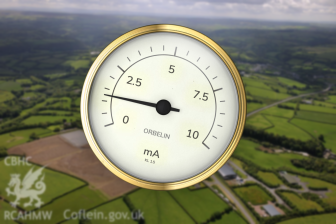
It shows {"value": 1.25, "unit": "mA"}
